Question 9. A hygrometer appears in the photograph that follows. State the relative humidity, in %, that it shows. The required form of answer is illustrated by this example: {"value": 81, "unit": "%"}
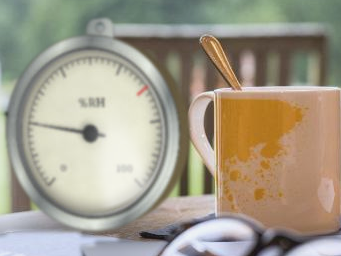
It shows {"value": 20, "unit": "%"}
